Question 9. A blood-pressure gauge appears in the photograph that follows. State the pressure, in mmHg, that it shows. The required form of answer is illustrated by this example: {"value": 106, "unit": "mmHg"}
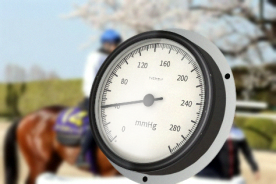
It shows {"value": 40, "unit": "mmHg"}
